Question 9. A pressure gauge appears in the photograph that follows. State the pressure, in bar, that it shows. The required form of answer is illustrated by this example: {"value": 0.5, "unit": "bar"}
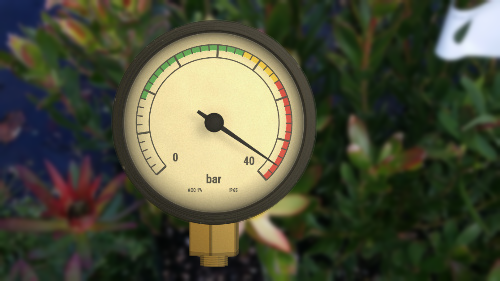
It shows {"value": 38, "unit": "bar"}
